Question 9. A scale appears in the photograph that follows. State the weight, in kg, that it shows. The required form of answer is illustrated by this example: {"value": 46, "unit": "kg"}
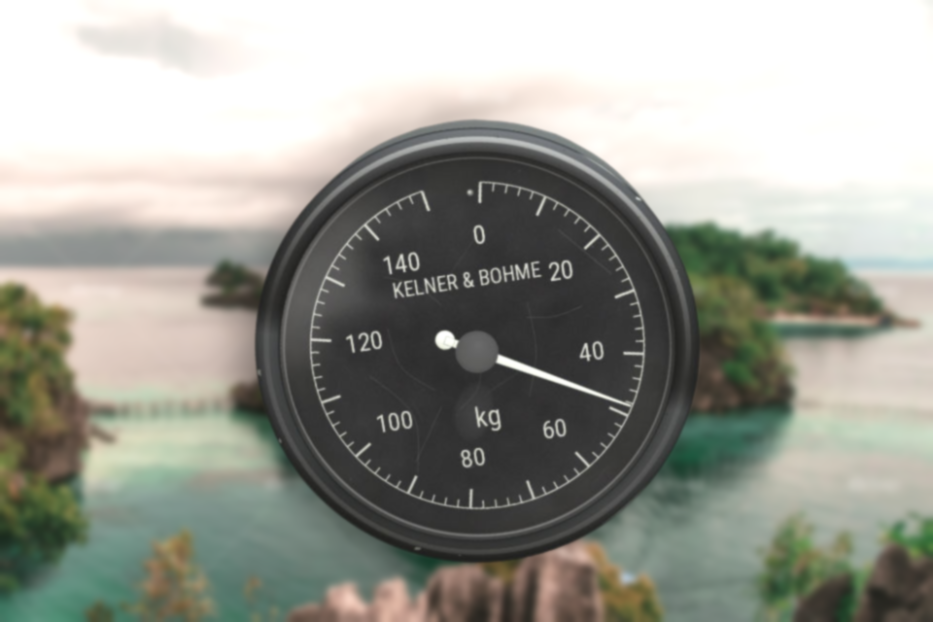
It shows {"value": 48, "unit": "kg"}
